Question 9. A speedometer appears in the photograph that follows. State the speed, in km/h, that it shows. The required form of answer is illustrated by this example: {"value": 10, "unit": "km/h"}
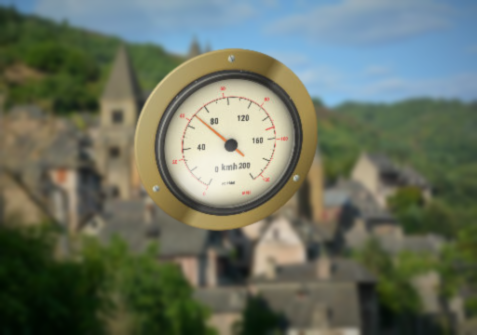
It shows {"value": 70, "unit": "km/h"}
